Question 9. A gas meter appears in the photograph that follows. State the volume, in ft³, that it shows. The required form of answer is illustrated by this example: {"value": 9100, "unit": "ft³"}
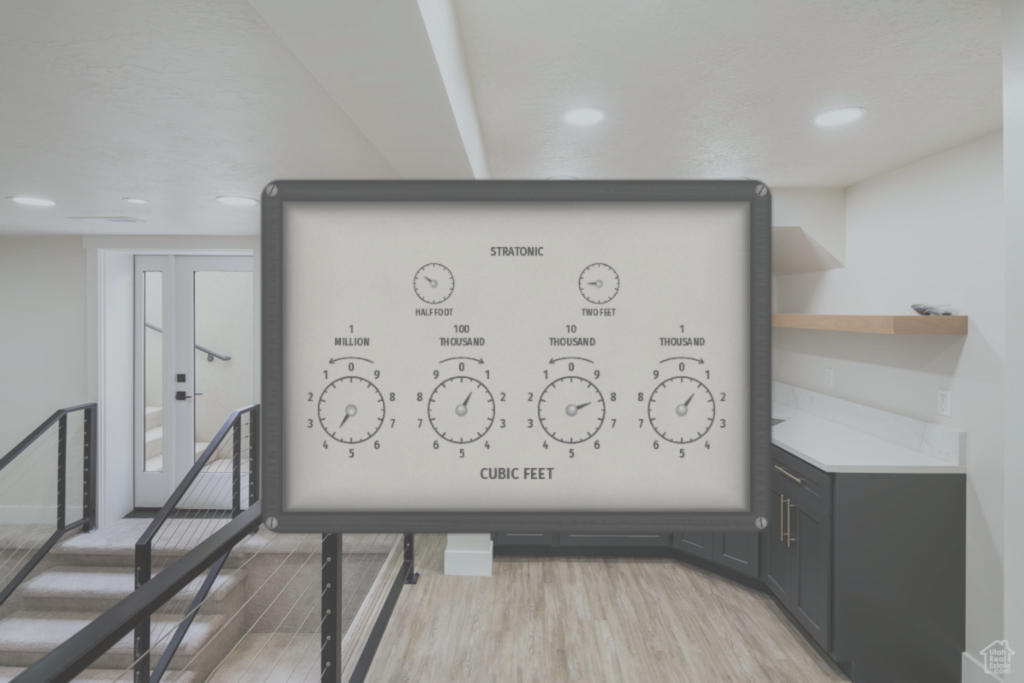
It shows {"value": 408100, "unit": "ft³"}
